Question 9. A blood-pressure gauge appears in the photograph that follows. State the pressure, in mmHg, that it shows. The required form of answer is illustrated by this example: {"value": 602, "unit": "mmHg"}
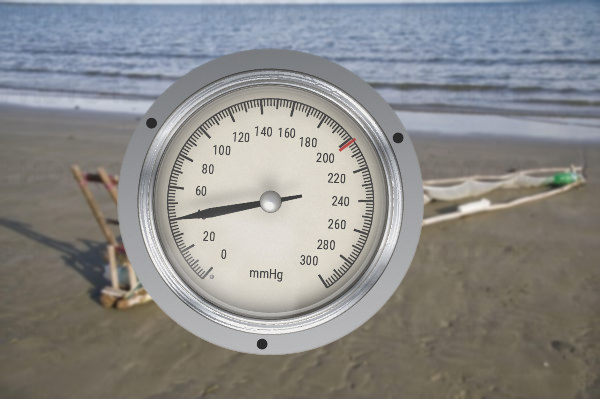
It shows {"value": 40, "unit": "mmHg"}
